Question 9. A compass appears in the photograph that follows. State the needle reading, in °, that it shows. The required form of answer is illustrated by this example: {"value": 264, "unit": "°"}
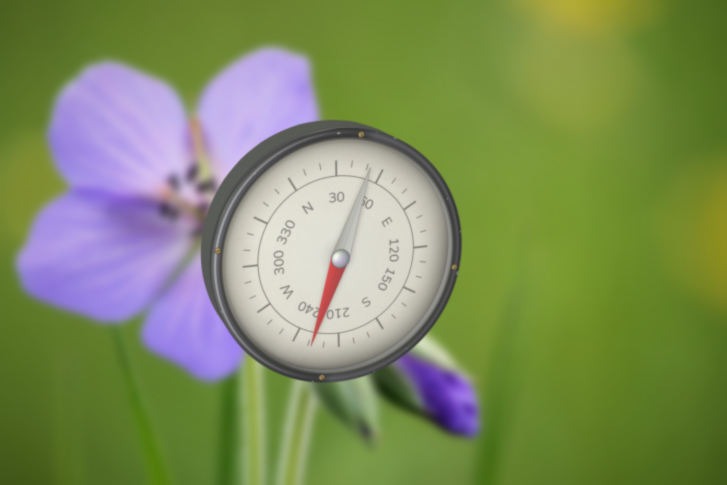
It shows {"value": 230, "unit": "°"}
